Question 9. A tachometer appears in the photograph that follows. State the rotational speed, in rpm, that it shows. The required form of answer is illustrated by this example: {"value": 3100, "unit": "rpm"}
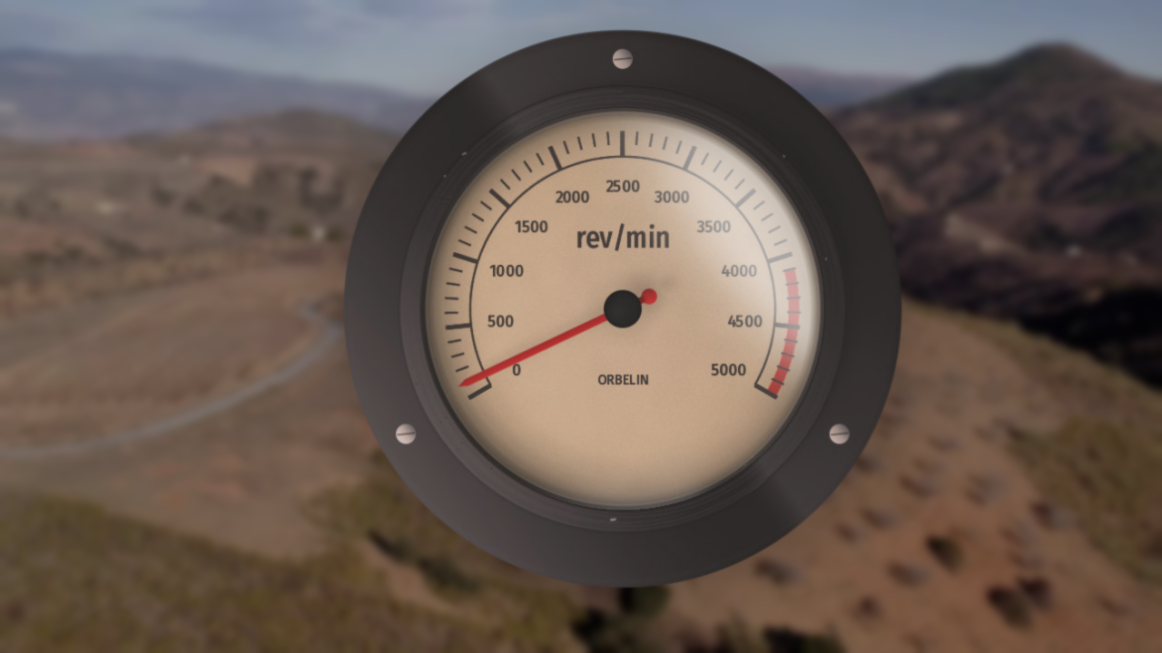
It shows {"value": 100, "unit": "rpm"}
